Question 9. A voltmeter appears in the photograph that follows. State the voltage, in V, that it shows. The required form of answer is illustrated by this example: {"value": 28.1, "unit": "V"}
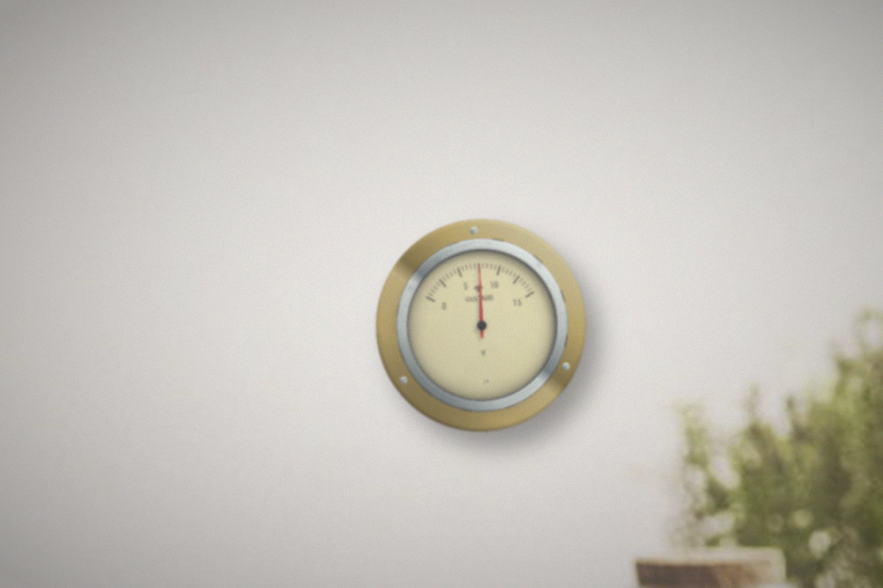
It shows {"value": 7.5, "unit": "V"}
